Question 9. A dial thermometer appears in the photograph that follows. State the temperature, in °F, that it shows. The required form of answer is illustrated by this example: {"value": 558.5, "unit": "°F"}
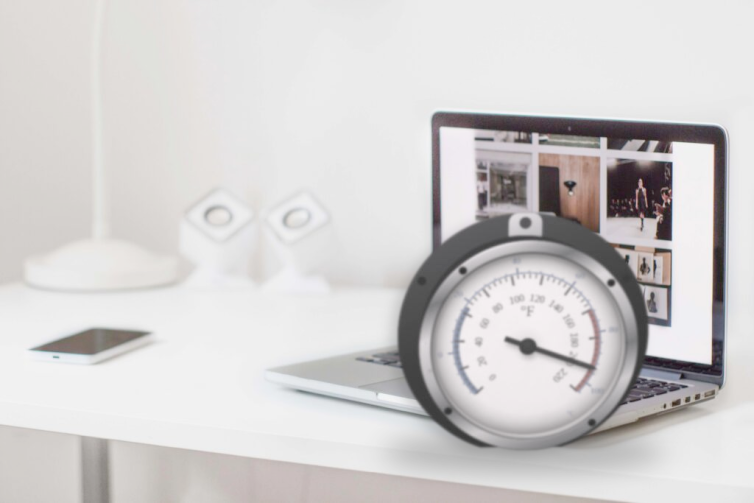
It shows {"value": 200, "unit": "°F"}
